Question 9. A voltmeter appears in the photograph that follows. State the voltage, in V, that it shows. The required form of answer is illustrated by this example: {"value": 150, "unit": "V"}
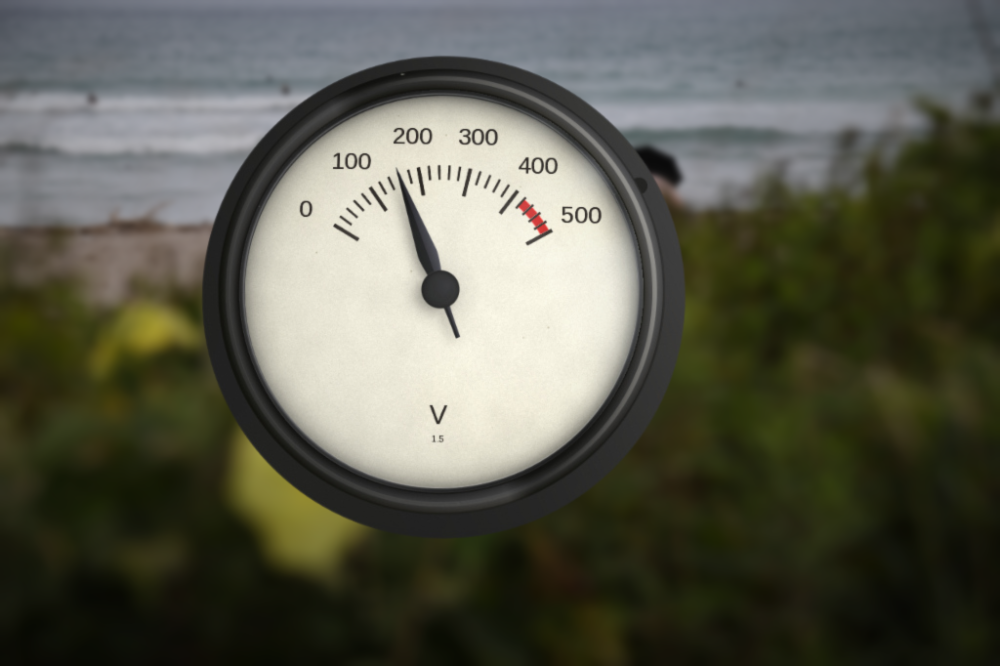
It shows {"value": 160, "unit": "V"}
